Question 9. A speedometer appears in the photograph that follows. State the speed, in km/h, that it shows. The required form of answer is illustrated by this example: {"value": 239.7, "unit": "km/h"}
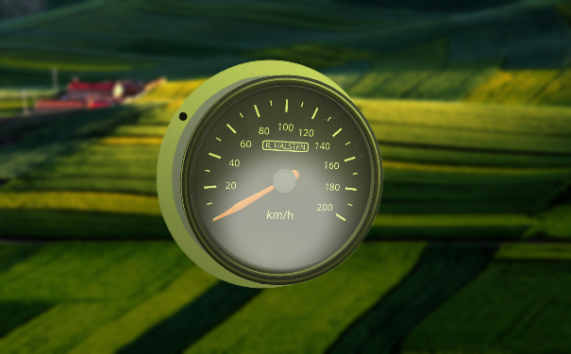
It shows {"value": 0, "unit": "km/h"}
